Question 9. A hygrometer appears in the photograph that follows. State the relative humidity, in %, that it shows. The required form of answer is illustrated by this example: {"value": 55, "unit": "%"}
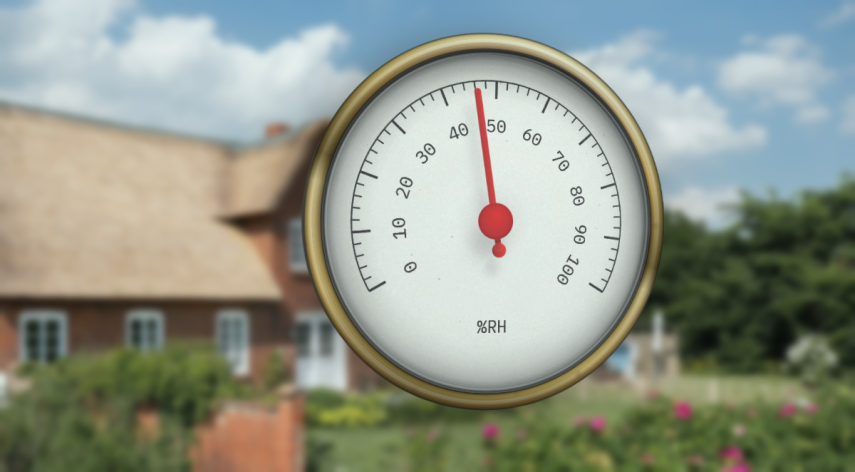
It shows {"value": 46, "unit": "%"}
